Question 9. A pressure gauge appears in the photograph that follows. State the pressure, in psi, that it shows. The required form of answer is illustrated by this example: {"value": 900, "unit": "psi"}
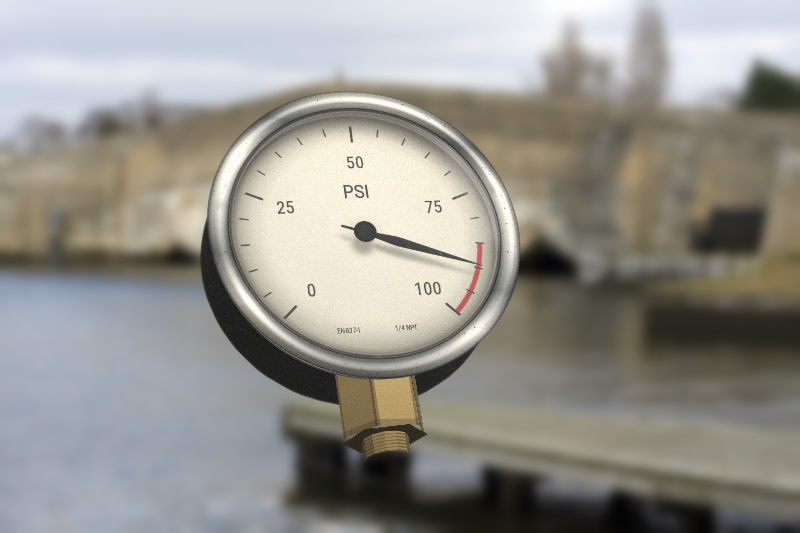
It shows {"value": 90, "unit": "psi"}
